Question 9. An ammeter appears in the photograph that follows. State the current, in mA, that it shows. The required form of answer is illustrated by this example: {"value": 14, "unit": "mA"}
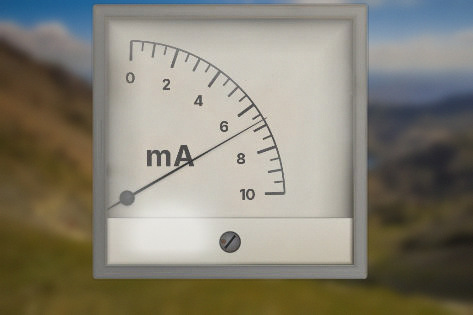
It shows {"value": 6.75, "unit": "mA"}
